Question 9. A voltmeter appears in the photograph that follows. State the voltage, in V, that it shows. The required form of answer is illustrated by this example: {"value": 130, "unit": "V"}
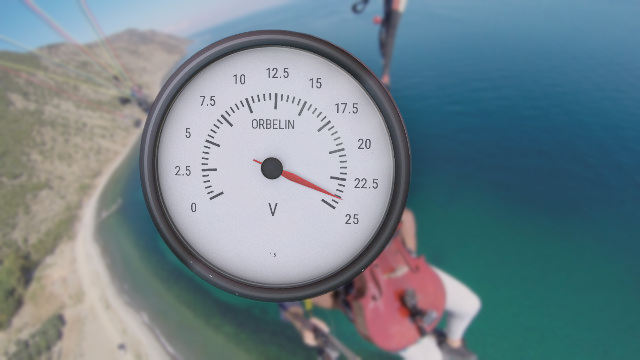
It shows {"value": 24, "unit": "V"}
